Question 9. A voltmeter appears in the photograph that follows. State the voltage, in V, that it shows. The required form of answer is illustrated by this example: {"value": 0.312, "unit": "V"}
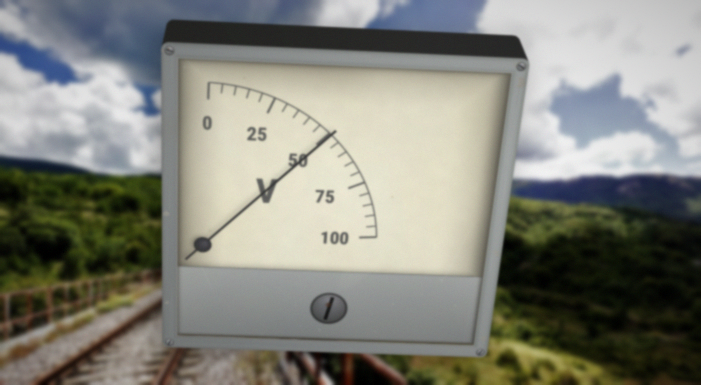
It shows {"value": 50, "unit": "V"}
